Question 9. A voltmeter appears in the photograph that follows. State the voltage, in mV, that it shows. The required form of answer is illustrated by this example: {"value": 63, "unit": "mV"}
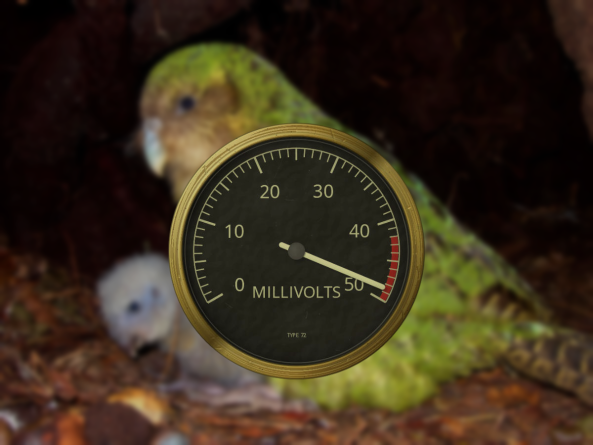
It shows {"value": 48.5, "unit": "mV"}
